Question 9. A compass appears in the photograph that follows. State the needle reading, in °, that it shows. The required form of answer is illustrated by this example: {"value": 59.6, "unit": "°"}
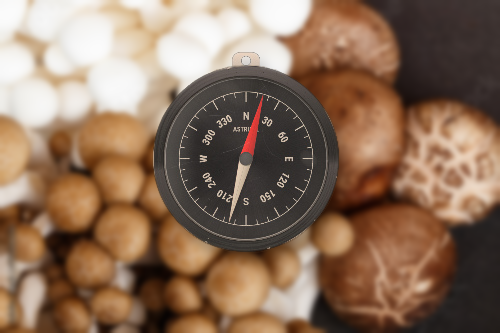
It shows {"value": 15, "unit": "°"}
